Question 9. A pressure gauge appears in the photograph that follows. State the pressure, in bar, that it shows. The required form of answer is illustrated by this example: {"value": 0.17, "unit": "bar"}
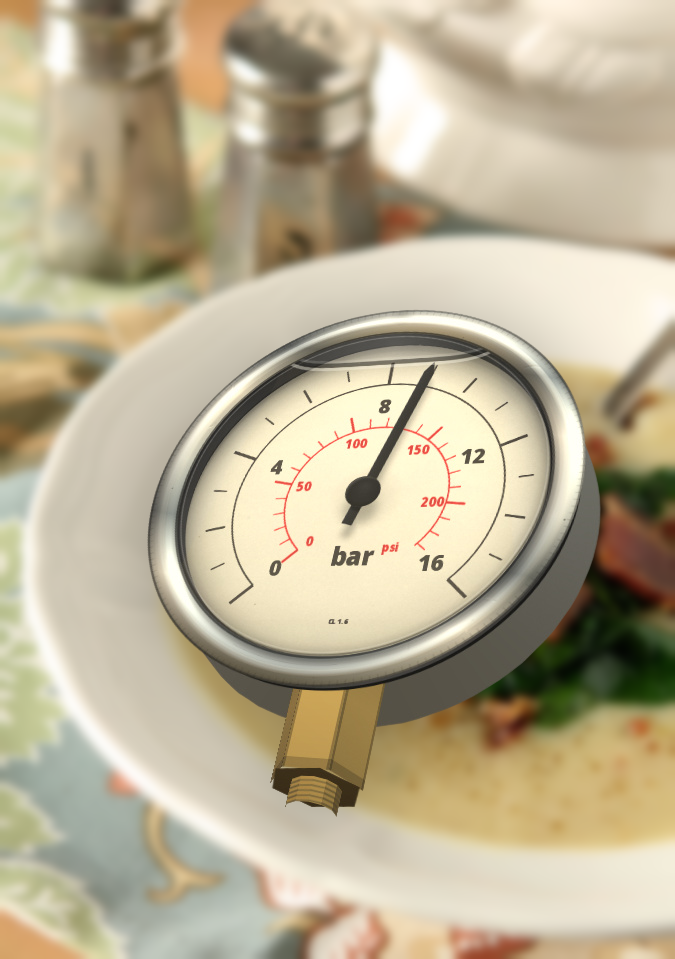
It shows {"value": 9, "unit": "bar"}
